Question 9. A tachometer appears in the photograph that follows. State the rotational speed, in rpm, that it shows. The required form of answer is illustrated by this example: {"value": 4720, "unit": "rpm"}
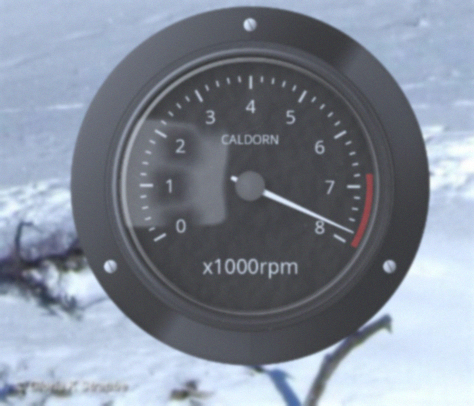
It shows {"value": 7800, "unit": "rpm"}
